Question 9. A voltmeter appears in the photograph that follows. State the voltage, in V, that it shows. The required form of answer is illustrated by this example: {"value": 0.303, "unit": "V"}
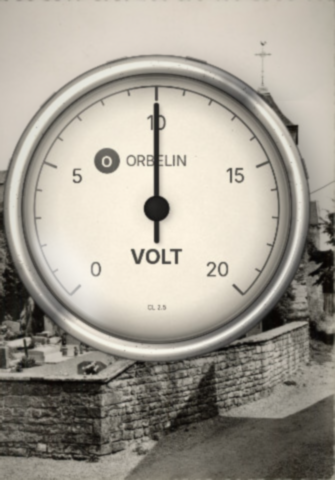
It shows {"value": 10, "unit": "V"}
